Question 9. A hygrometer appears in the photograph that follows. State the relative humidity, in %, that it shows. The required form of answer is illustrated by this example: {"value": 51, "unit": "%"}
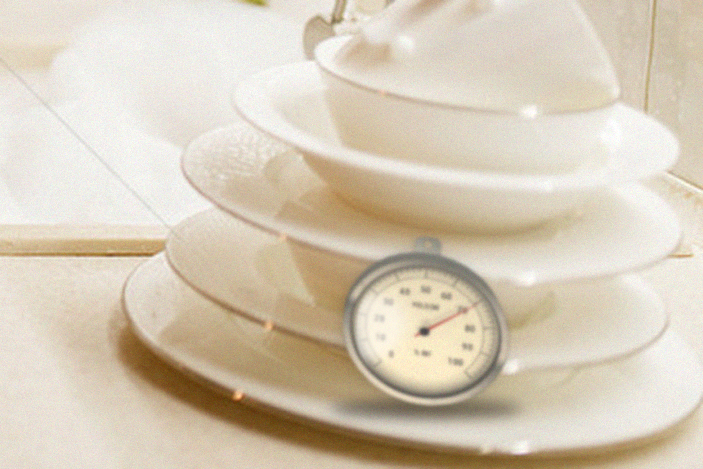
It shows {"value": 70, "unit": "%"}
